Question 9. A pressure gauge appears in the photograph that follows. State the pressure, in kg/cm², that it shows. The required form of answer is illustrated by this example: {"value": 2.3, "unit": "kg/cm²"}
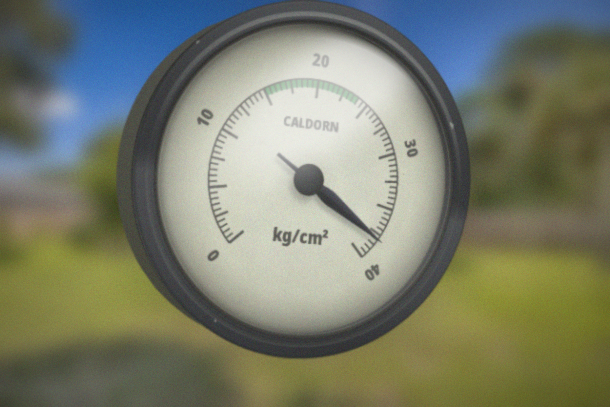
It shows {"value": 38, "unit": "kg/cm²"}
